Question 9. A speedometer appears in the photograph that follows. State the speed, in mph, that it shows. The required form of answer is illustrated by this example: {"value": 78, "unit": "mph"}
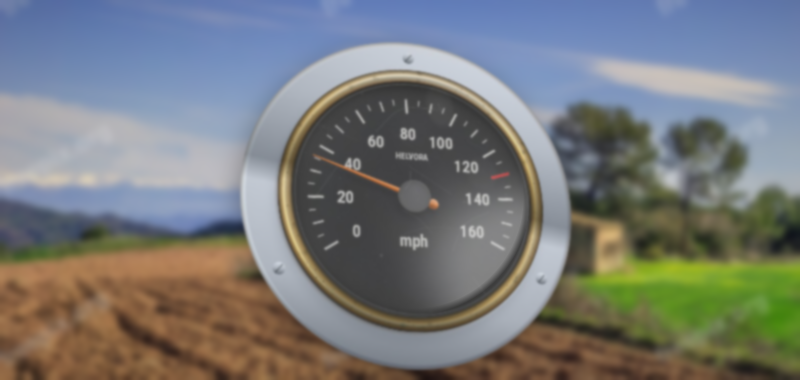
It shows {"value": 35, "unit": "mph"}
